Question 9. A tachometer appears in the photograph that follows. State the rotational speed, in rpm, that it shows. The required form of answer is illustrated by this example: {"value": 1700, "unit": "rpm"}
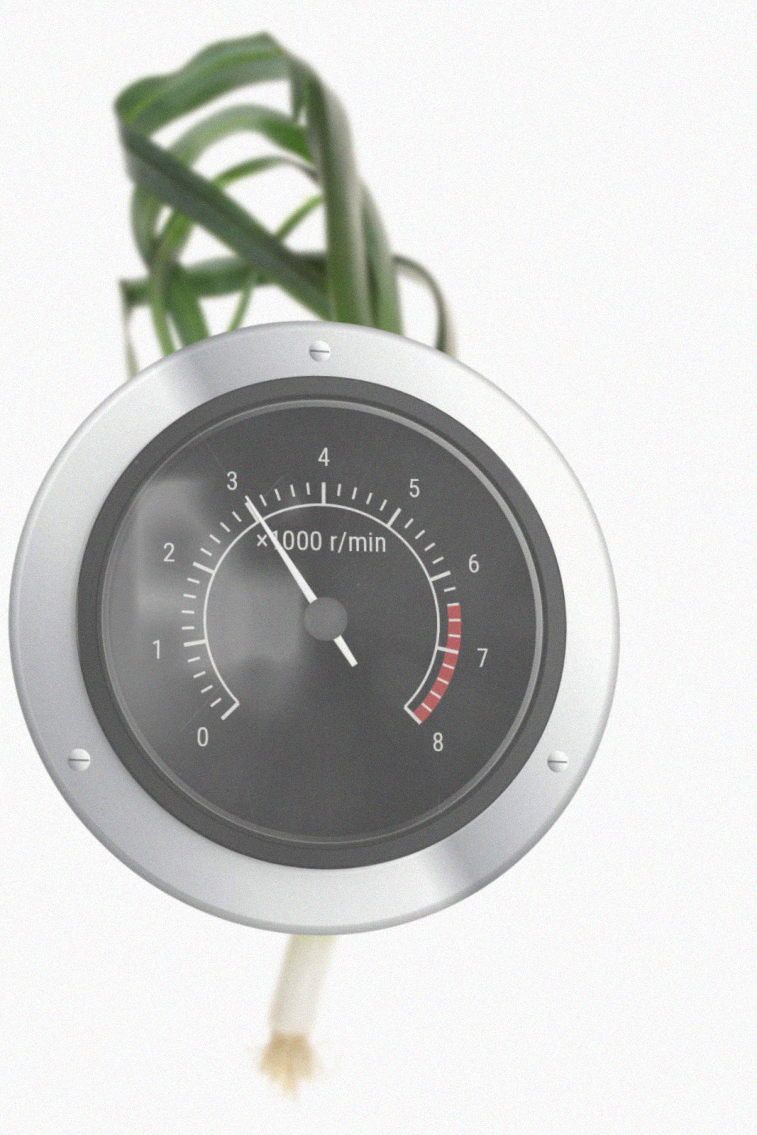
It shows {"value": 3000, "unit": "rpm"}
